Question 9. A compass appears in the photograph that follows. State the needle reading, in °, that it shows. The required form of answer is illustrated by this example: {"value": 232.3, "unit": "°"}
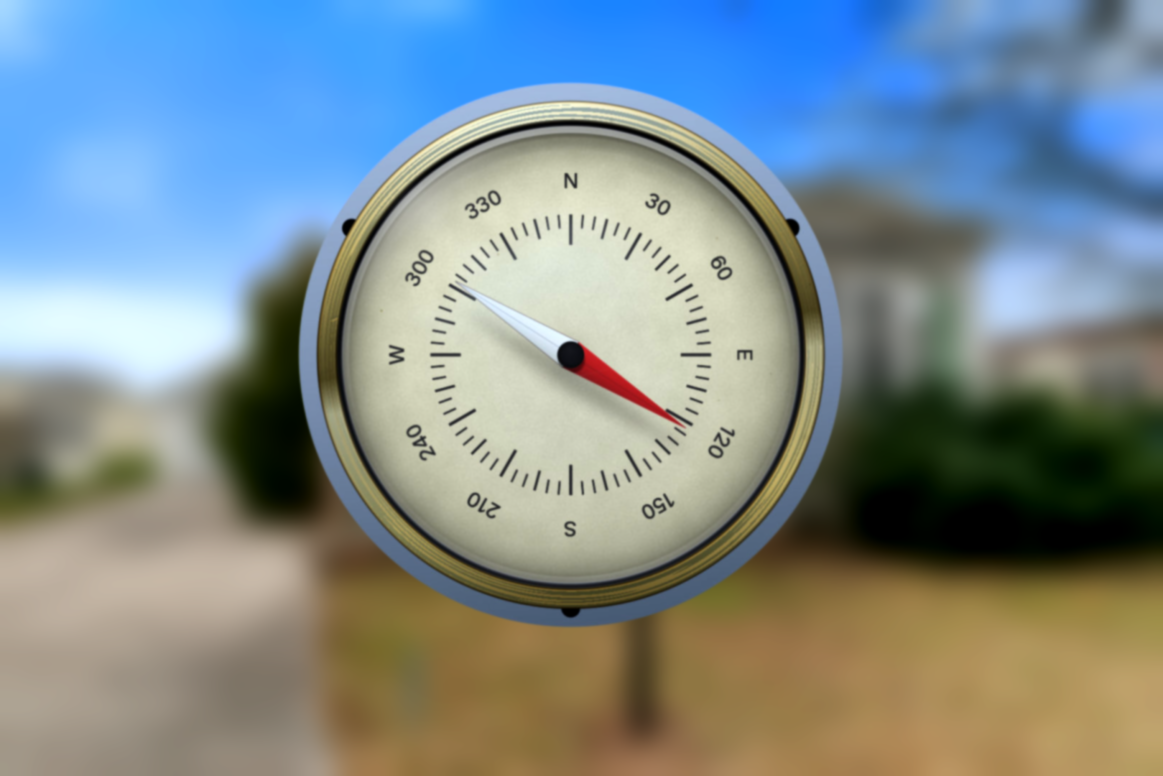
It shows {"value": 122.5, "unit": "°"}
